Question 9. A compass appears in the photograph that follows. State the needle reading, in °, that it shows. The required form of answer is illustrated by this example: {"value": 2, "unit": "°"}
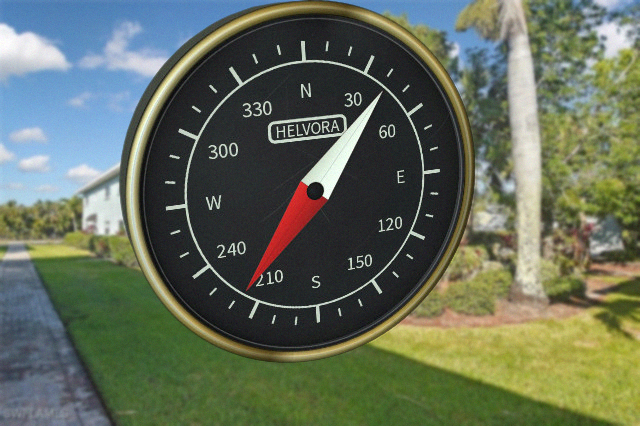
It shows {"value": 220, "unit": "°"}
